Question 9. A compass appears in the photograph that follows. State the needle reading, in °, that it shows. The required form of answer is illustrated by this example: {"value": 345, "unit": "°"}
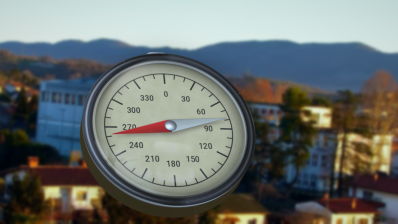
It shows {"value": 260, "unit": "°"}
